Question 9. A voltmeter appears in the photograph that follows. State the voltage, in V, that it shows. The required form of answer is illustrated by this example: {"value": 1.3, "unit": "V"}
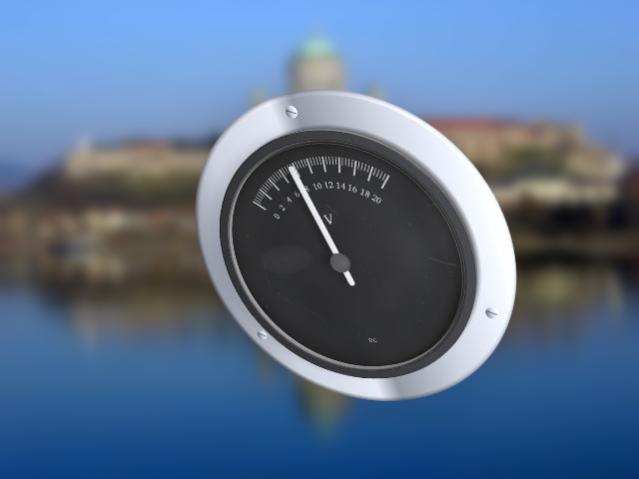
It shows {"value": 8, "unit": "V"}
